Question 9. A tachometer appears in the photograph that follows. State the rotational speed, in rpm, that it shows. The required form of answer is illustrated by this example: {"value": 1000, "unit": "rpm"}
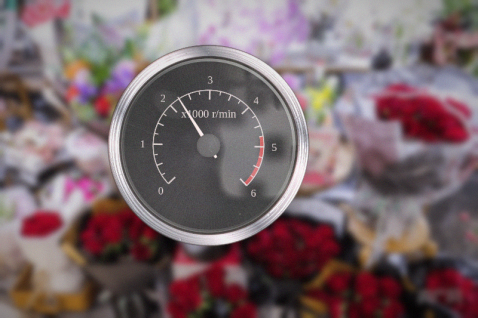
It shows {"value": 2250, "unit": "rpm"}
